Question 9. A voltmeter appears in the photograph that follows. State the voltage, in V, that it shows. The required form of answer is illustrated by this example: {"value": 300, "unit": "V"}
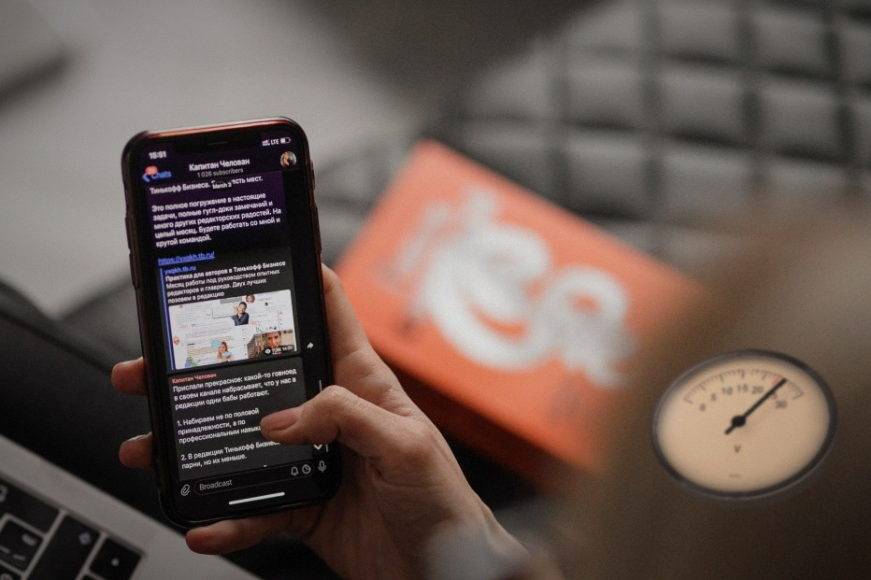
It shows {"value": 25, "unit": "V"}
